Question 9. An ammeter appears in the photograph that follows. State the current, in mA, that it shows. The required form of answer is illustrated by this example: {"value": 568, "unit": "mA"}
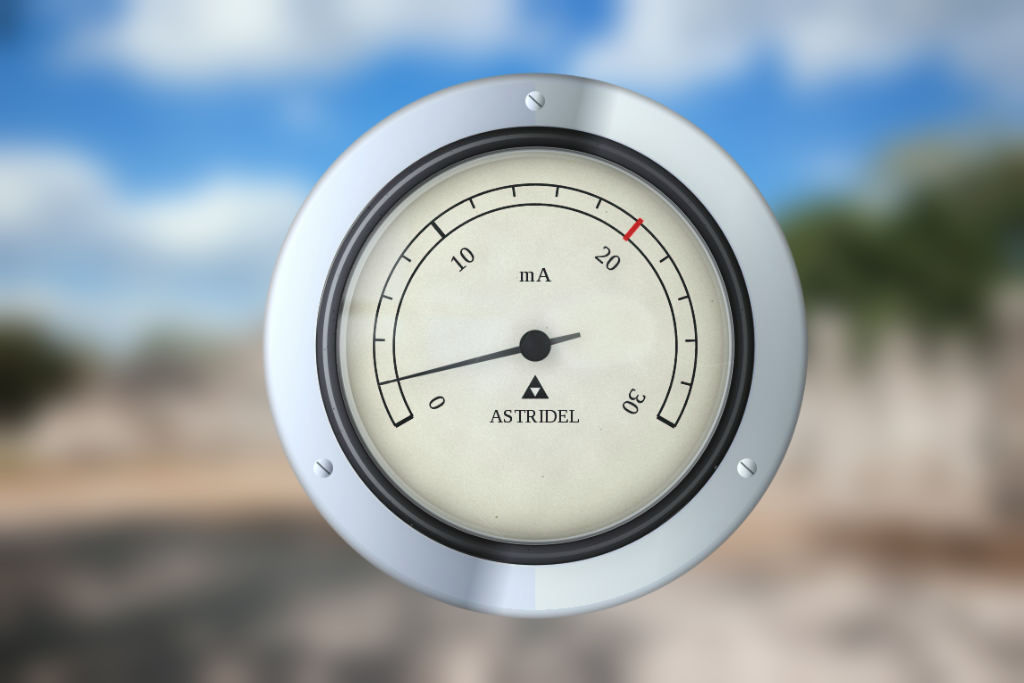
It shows {"value": 2, "unit": "mA"}
